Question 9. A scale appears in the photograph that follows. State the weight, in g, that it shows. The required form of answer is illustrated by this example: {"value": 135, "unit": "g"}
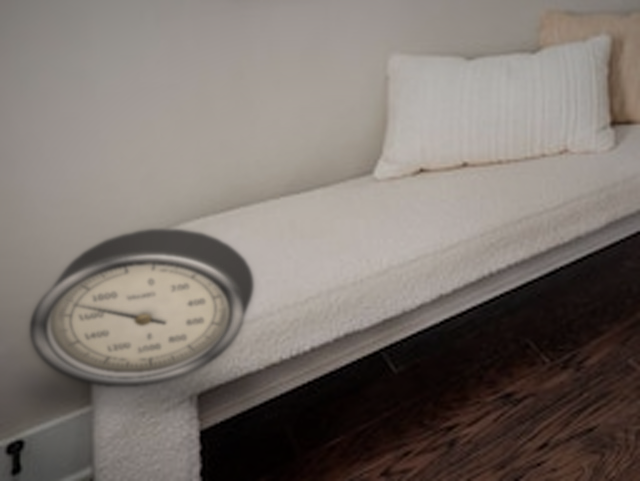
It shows {"value": 1700, "unit": "g"}
